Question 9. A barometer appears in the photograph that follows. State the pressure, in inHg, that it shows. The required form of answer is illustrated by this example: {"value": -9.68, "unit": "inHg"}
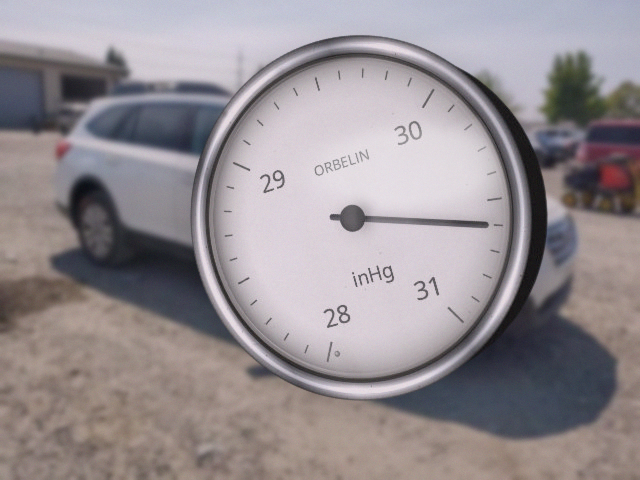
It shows {"value": 30.6, "unit": "inHg"}
